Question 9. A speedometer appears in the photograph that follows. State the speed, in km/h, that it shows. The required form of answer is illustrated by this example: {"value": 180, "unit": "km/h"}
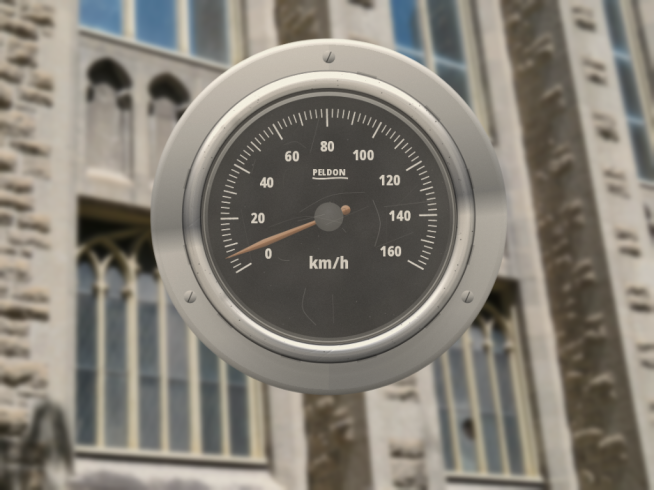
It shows {"value": 6, "unit": "km/h"}
